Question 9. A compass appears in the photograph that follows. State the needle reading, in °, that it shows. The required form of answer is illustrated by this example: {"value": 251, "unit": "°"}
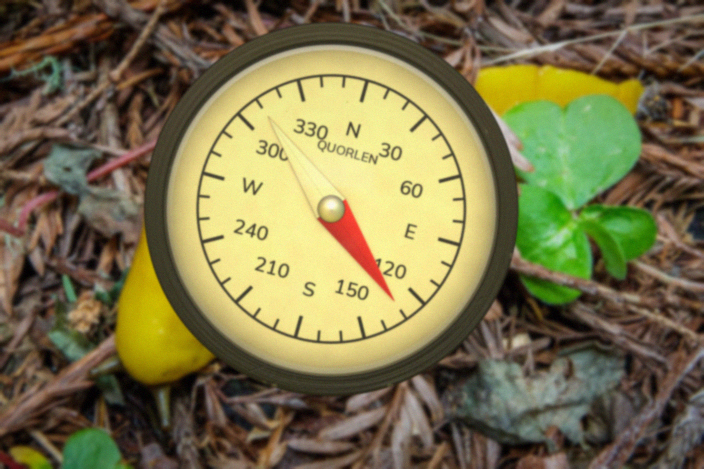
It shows {"value": 130, "unit": "°"}
